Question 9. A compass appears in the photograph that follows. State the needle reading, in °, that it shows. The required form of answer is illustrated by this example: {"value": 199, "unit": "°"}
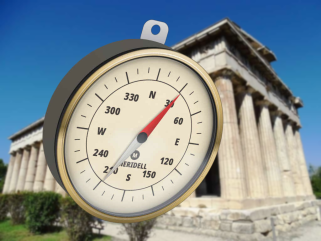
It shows {"value": 30, "unit": "°"}
